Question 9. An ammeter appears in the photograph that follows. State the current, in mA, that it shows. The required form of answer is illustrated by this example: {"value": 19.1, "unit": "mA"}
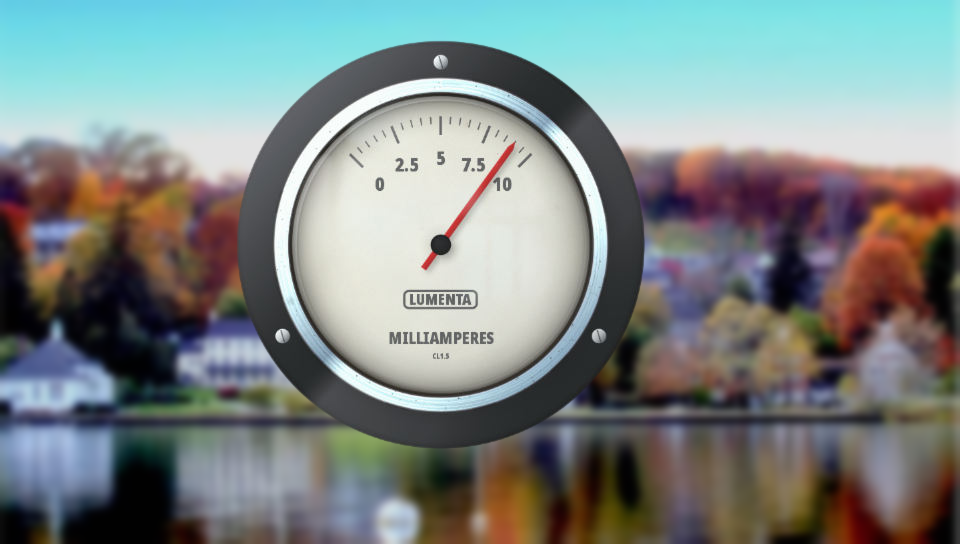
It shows {"value": 9, "unit": "mA"}
